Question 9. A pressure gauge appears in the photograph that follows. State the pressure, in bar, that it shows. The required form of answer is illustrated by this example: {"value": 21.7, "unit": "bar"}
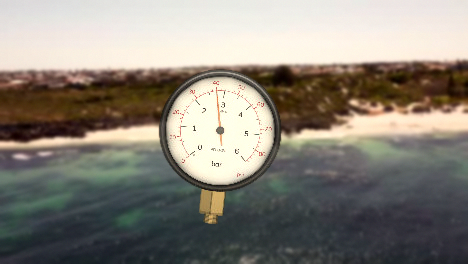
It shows {"value": 2.75, "unit": "bar"}
